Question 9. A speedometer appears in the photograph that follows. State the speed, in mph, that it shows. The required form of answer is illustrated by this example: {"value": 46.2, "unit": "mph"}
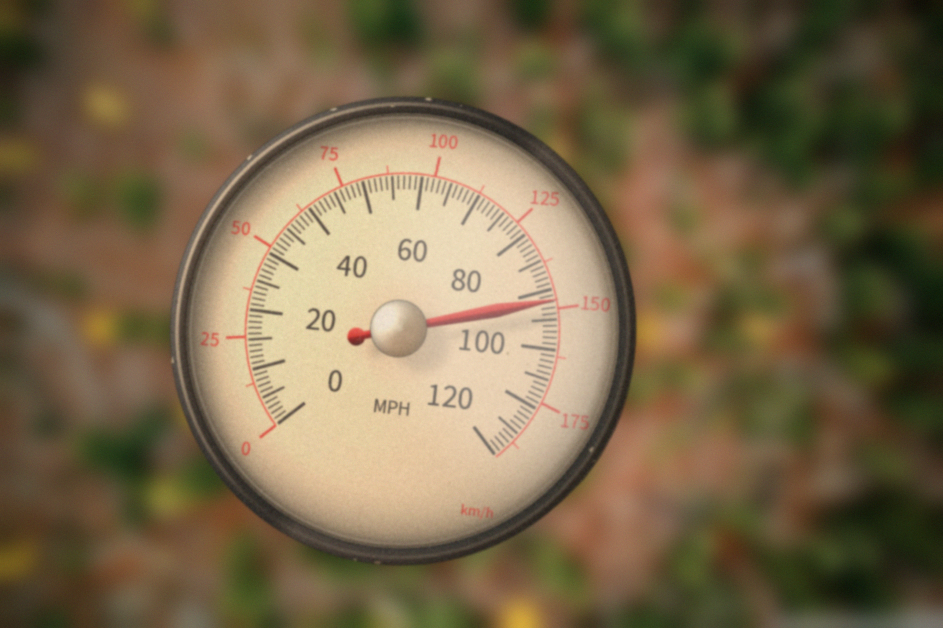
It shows {"value": 92, "unit": "mph"}
